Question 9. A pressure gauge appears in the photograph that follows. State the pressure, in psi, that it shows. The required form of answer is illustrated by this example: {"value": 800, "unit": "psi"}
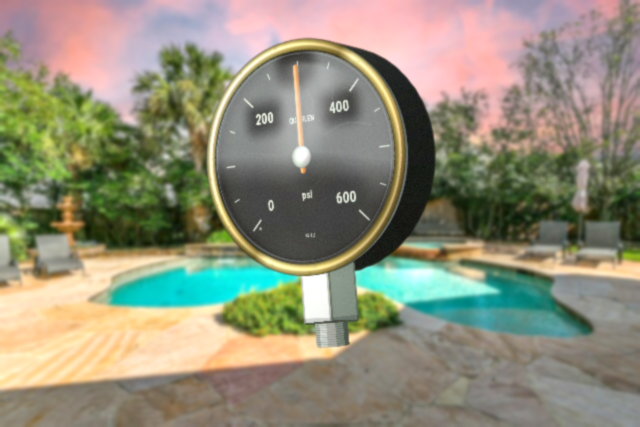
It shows {"value": 300, "unit": "psi"}
